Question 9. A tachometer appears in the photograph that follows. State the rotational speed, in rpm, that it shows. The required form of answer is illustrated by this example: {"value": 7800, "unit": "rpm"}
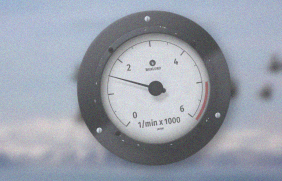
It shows {"value": 1500, "unit": "rpm"}
